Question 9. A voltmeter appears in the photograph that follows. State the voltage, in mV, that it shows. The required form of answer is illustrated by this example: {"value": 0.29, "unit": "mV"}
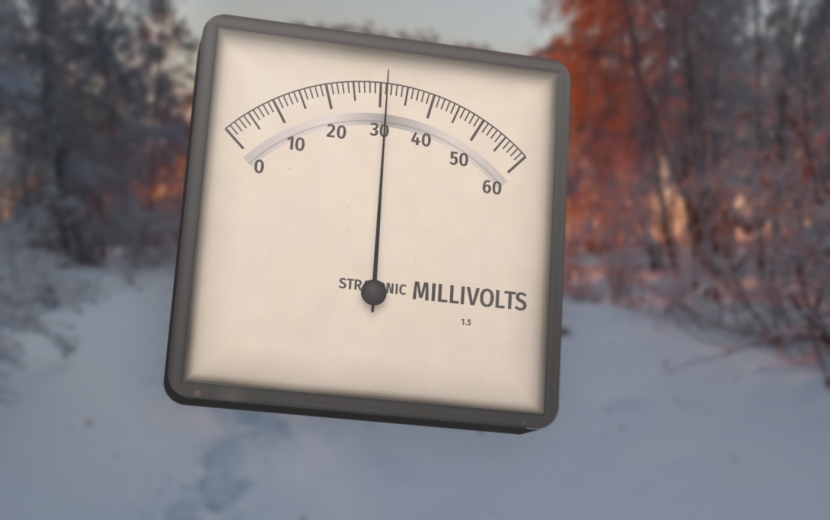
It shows {"value": 31, "unit": "mV"}
